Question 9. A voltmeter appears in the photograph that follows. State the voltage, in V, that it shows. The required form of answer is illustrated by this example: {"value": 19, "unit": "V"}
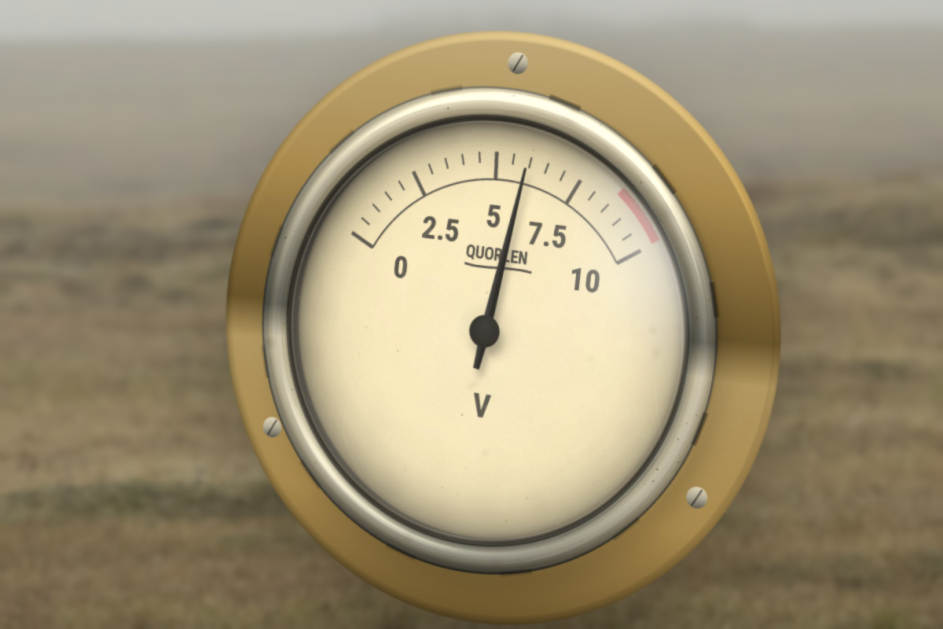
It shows {"value": 6, "unit": "V"}
